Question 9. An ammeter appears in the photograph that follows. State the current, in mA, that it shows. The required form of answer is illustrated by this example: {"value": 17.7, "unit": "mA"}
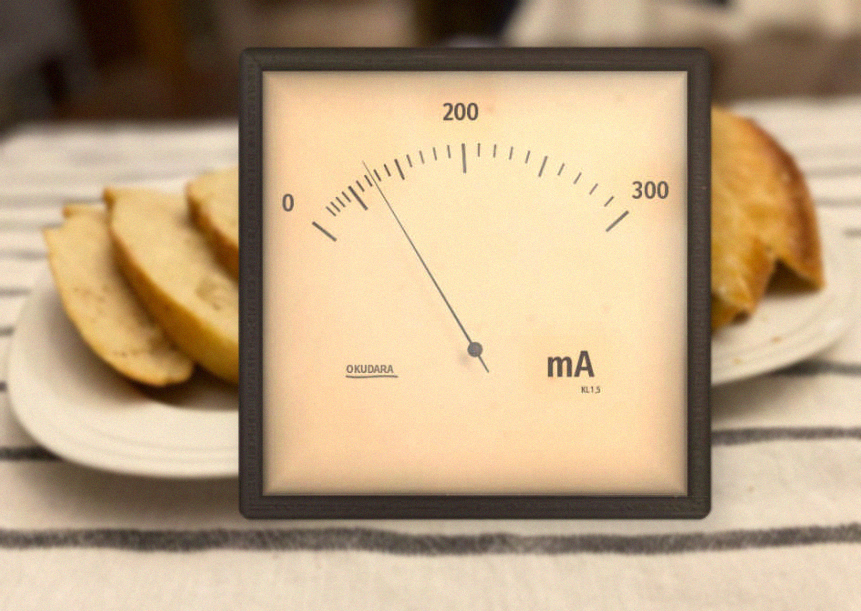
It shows {"value": 125, "unit": "mA"}
